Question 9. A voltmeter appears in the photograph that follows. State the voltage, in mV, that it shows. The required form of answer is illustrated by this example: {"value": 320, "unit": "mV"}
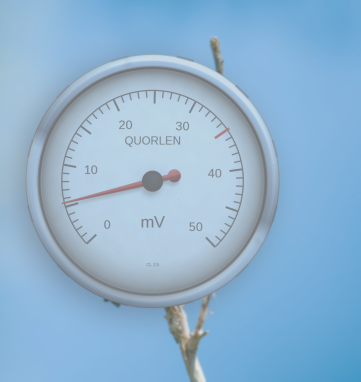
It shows {"value": 5.5, "unit": "mV"}
